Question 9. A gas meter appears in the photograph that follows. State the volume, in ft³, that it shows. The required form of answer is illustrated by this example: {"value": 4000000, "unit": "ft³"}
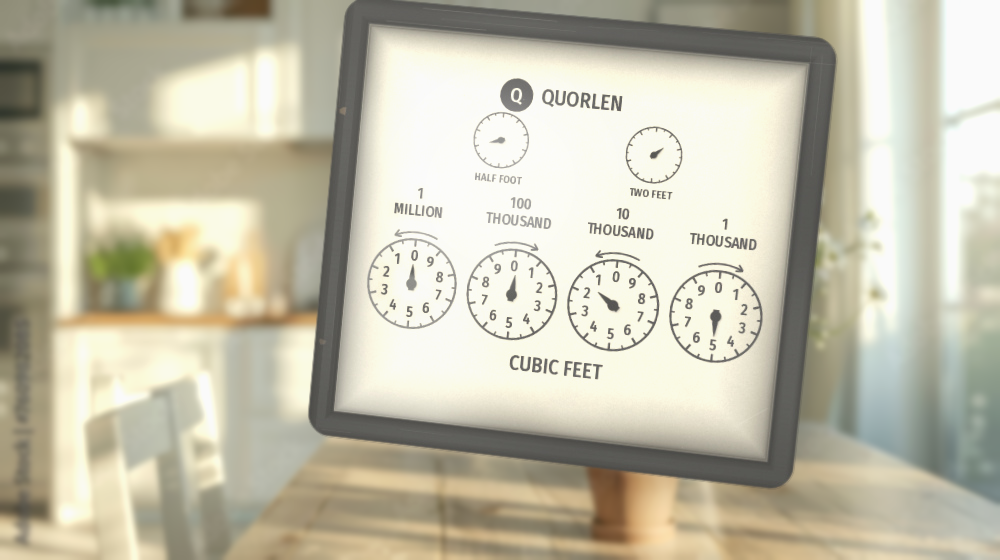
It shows {"value": 1500, "unit": "ft³"}
